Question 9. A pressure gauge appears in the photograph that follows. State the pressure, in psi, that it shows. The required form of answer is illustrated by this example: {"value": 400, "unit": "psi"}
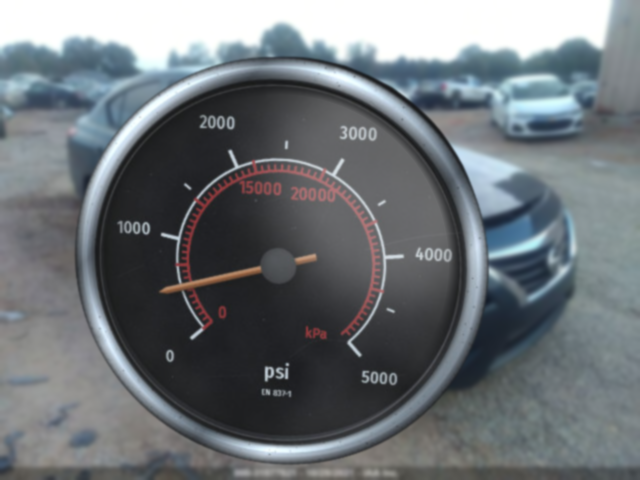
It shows {"value": 500, "unit": "psi"}
